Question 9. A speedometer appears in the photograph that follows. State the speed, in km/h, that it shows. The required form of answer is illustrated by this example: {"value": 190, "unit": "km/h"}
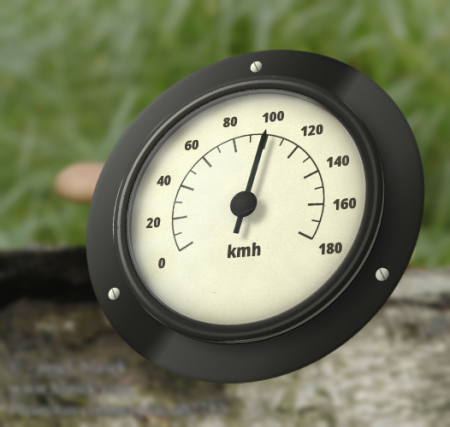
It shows {"value": 100, "unit": "km/h"}
